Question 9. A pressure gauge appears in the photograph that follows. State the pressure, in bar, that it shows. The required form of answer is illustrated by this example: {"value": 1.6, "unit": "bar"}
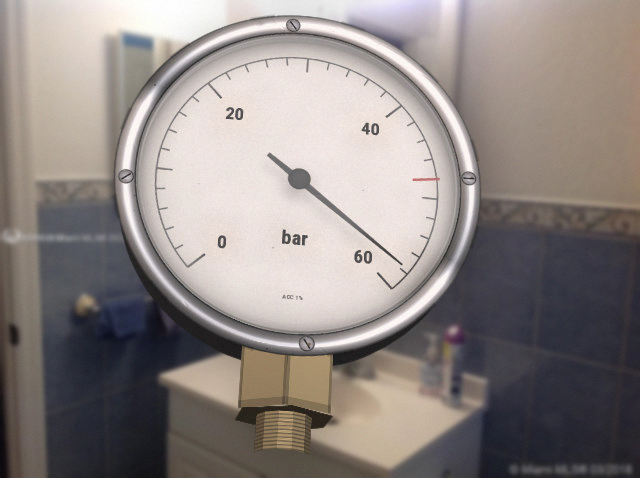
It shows {"value": 58, "unit": "bar"}
